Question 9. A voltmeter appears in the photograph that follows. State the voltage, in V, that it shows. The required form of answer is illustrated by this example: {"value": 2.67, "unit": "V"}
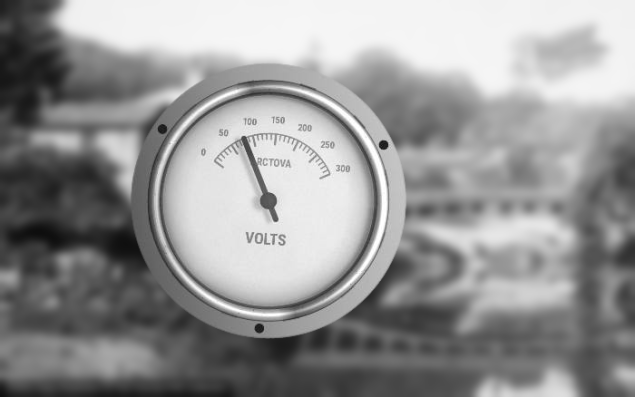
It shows {"value": 80, "unit": "V"}
